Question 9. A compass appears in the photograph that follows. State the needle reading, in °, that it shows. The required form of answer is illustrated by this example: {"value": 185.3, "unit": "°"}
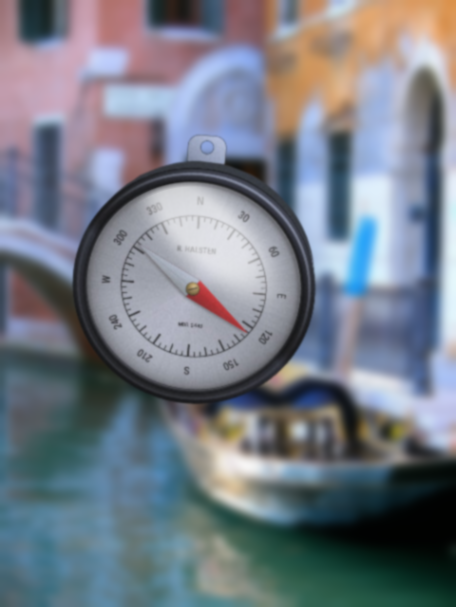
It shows {"value": 125, "unit": "°"}
